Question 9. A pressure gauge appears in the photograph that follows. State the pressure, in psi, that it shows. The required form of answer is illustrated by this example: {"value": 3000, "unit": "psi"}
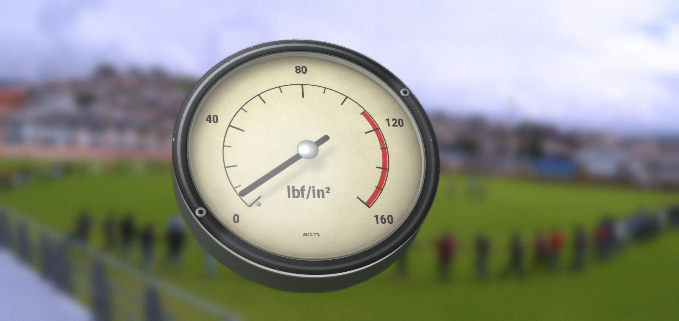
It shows {"value": 5, "unit": "psi"}
